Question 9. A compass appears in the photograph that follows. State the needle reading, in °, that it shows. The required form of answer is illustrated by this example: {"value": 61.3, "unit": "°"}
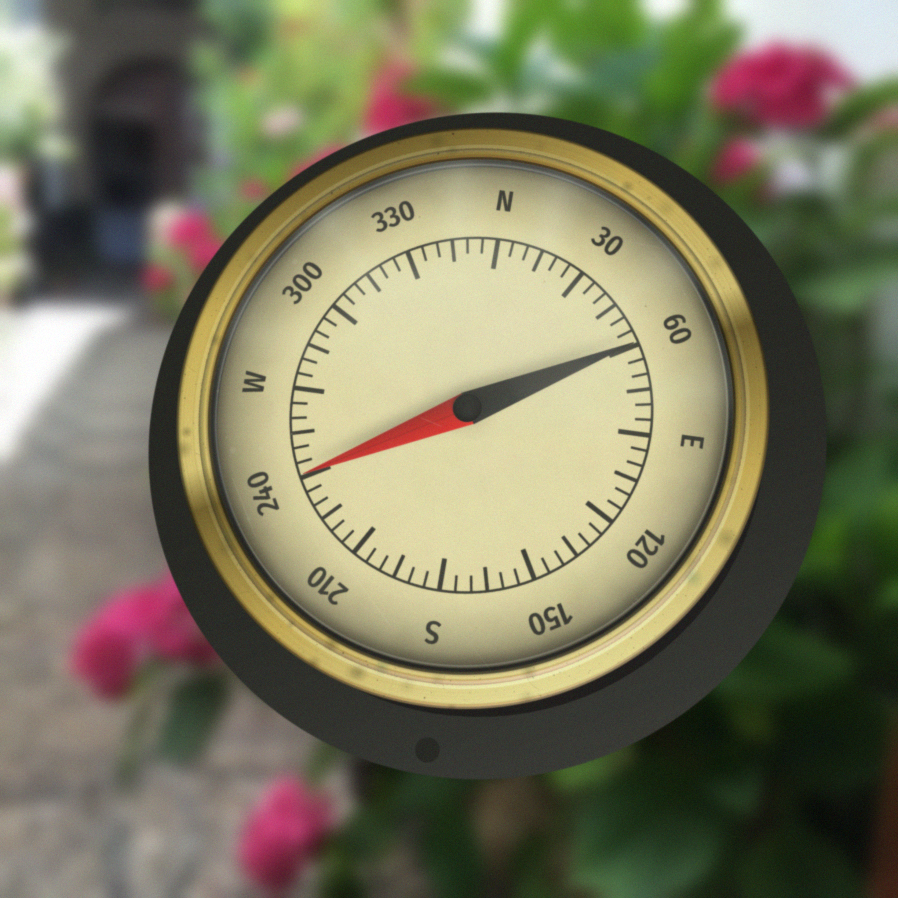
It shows {"value": 240, "unit": "°"}
